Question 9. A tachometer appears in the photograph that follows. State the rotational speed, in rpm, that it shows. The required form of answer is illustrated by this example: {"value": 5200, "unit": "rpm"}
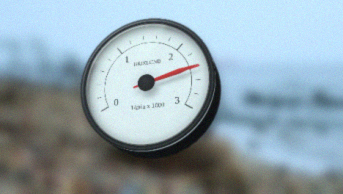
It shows {"value": 2400, "unit": "rpm"}
